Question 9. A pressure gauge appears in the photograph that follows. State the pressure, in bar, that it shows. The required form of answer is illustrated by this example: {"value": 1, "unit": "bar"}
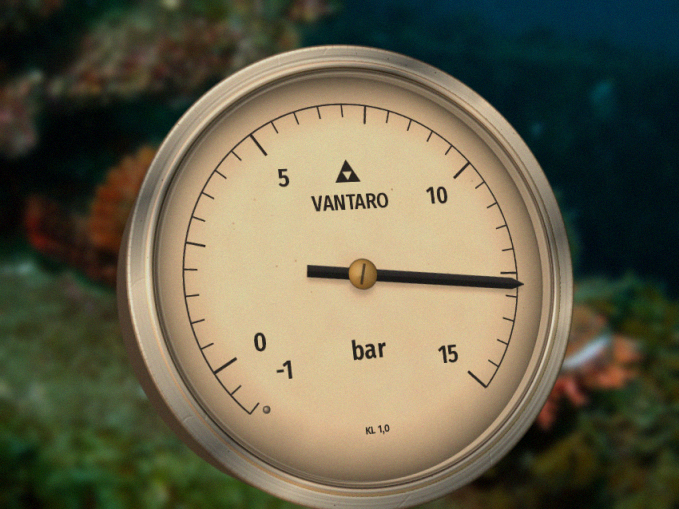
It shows {"value": 12.75, "unit": "bar"}
